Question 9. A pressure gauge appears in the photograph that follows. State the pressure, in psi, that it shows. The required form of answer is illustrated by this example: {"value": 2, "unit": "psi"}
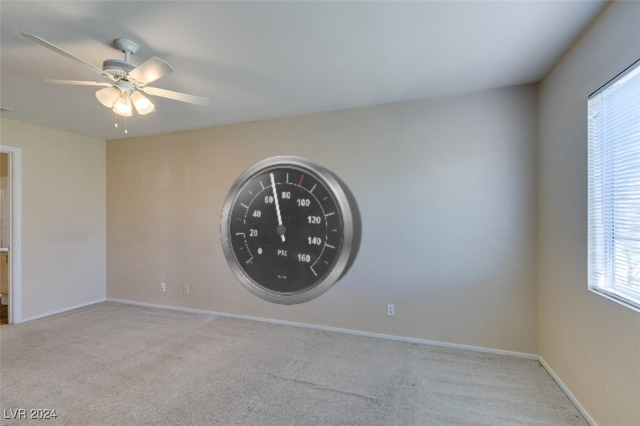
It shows {"value": 70, "unit": "psi"}
